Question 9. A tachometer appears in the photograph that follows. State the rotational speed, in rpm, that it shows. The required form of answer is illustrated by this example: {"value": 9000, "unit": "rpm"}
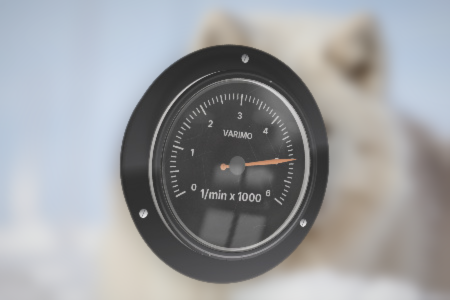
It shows {"value": 5000, "unit": "rpm"}
